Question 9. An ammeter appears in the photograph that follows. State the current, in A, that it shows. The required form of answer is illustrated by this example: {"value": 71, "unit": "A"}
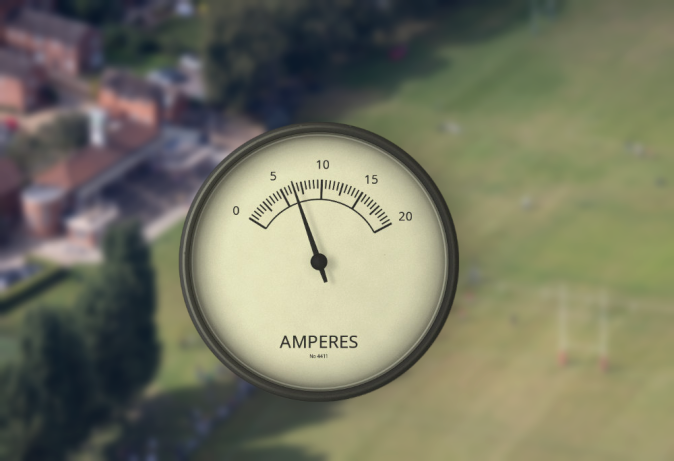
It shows {"value": 6.5, "unit": "A"}
